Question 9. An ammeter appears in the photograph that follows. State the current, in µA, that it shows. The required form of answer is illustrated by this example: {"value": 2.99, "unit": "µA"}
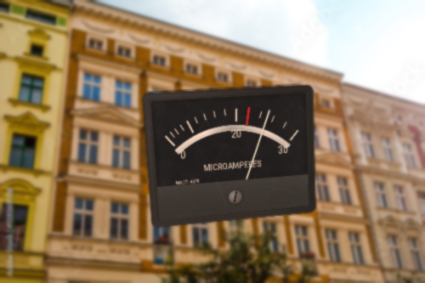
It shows {"value": 25, "unit": "µA"}
